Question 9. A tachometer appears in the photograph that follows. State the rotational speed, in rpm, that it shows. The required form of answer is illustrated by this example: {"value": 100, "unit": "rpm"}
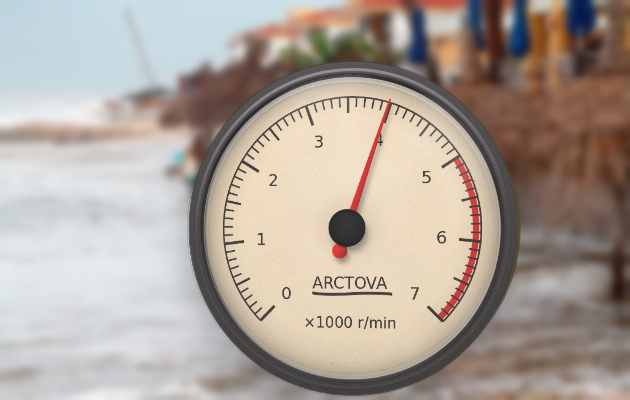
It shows {"value": 4000, "unit": "rpm"}
